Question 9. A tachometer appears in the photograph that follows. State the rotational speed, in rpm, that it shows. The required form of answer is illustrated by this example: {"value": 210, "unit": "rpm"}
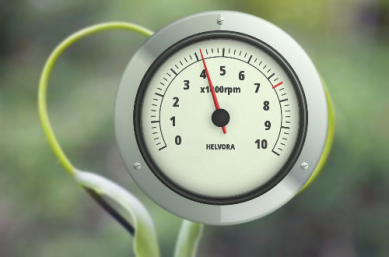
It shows {"value": 4200, "unit": "rpm"}
